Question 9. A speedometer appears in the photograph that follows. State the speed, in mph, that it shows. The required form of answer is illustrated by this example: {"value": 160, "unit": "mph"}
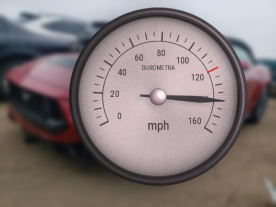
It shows {"value": 140, "unit": "mph"}
